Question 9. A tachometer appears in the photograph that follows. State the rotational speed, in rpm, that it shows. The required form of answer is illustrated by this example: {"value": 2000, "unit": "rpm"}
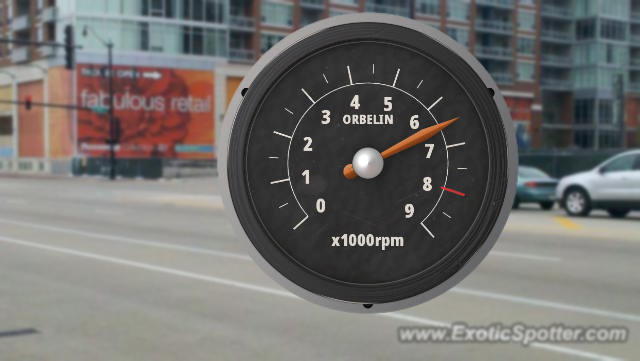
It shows {"value": 6500, "unit": "rpm"}
